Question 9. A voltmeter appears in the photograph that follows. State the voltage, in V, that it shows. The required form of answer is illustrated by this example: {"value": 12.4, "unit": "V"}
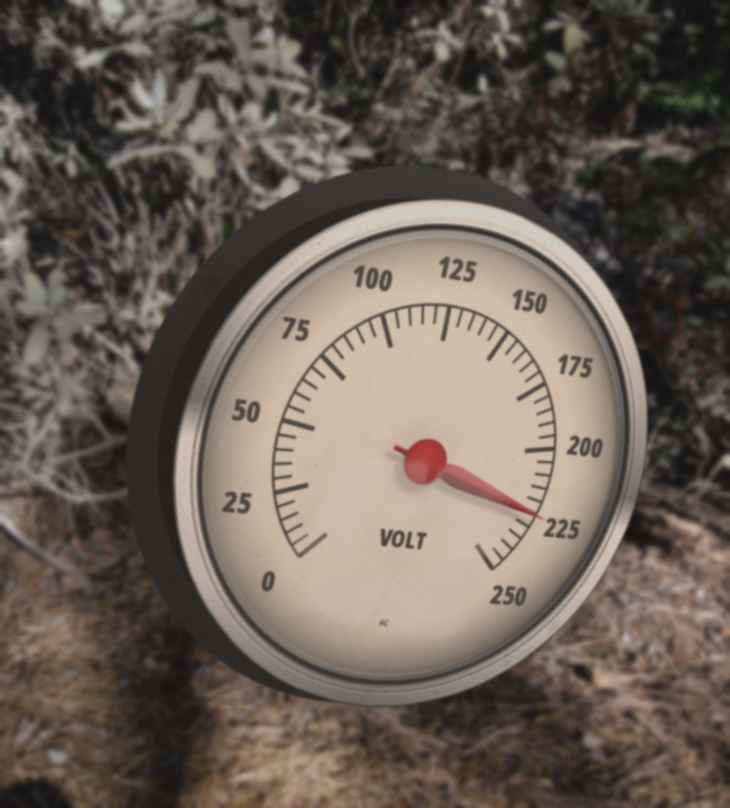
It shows {"value": 225, "unit": "V"}
